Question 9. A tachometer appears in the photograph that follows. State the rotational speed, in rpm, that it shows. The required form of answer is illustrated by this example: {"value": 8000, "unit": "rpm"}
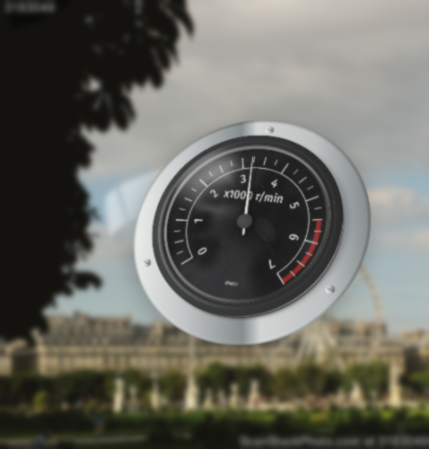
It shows {"value": 3250, "unit": "rpm"}
